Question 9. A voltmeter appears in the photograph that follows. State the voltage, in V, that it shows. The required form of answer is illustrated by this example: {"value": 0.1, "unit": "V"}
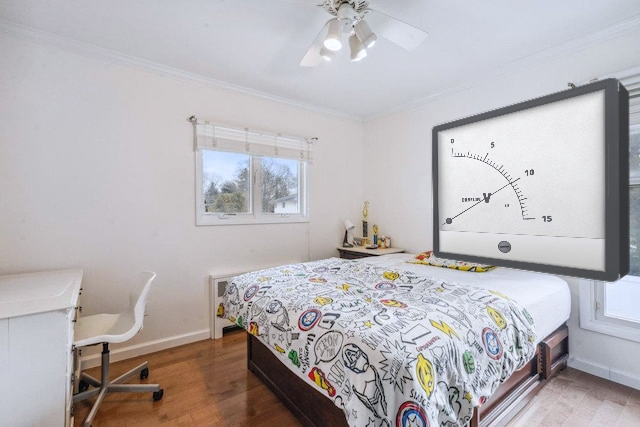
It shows {"value": 10, "unit": "V"}
